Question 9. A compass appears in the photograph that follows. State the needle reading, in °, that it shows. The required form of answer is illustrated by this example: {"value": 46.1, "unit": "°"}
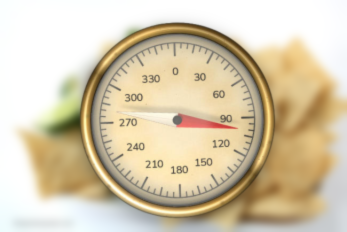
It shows {"value": 100, "unit": "°"}
